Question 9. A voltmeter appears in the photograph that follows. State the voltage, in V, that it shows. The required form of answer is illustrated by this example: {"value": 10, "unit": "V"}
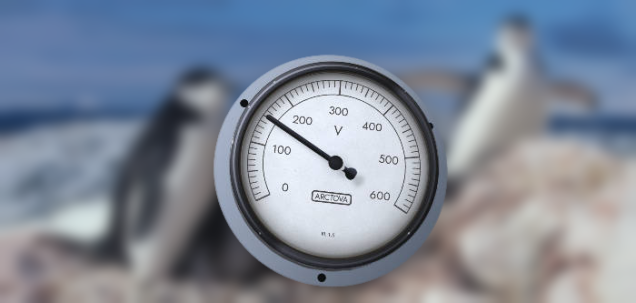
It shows {"value": 150, "unit": "V"}
